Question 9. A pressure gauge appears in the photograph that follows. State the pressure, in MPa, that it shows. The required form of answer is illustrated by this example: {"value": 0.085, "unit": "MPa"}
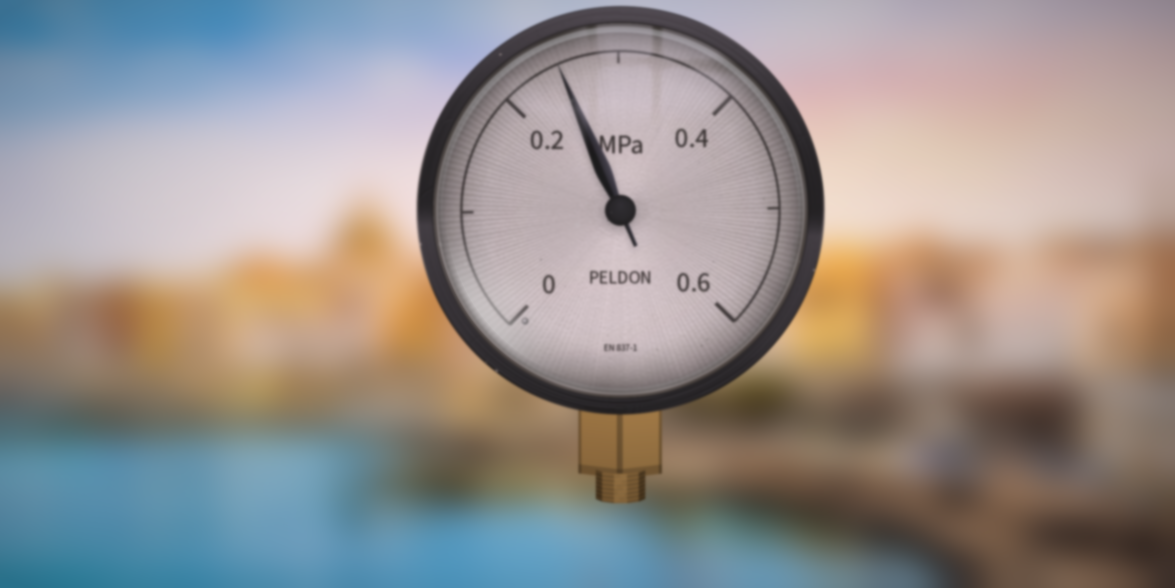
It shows {"value": 0.25, "unit": "MPa"}
